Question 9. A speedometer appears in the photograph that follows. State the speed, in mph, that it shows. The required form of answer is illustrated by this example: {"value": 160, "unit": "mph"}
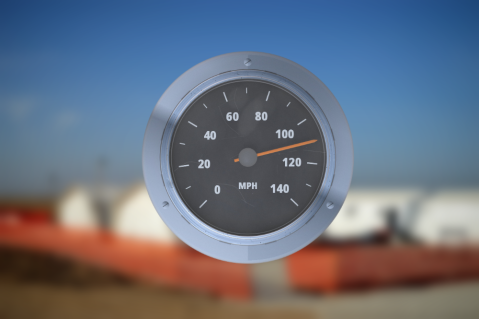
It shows {"value": 110, "unit": "mph"}
